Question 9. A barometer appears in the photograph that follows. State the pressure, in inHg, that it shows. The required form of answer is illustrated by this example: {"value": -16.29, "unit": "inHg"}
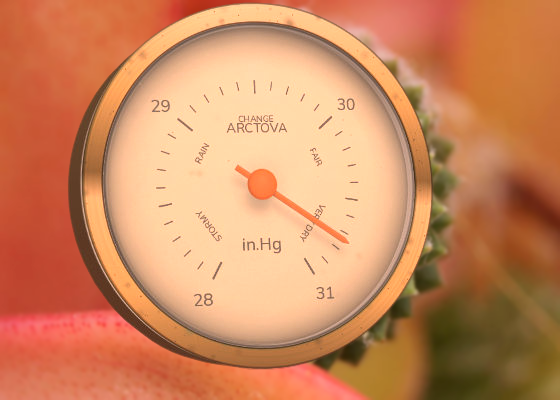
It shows {"value": 30.75, "unit": "inHg"}
